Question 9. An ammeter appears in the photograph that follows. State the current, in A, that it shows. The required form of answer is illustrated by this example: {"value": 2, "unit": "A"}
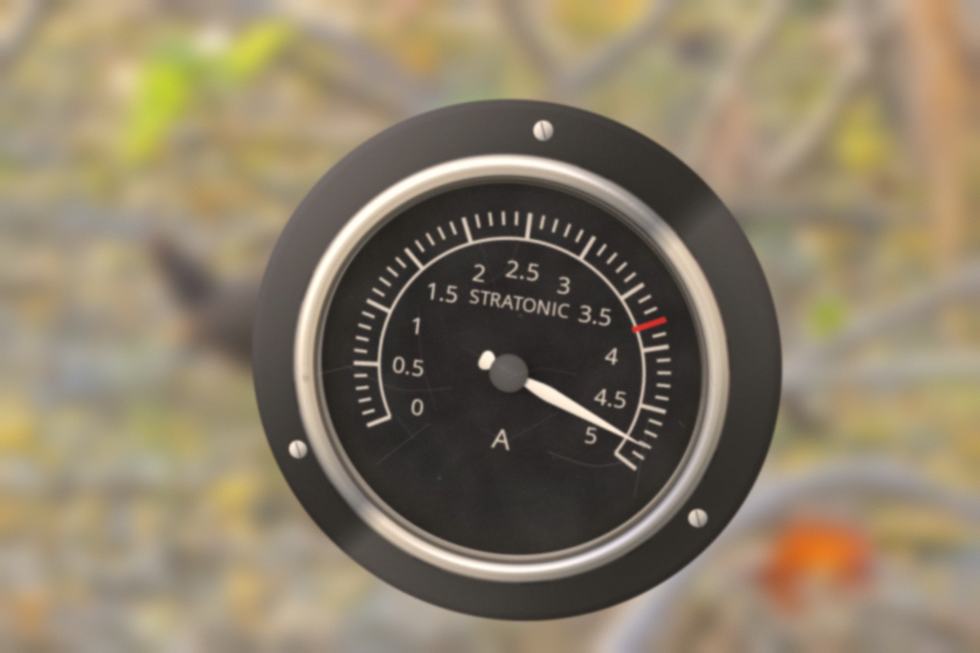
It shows {"value": 4.8, "unit": "A"}
